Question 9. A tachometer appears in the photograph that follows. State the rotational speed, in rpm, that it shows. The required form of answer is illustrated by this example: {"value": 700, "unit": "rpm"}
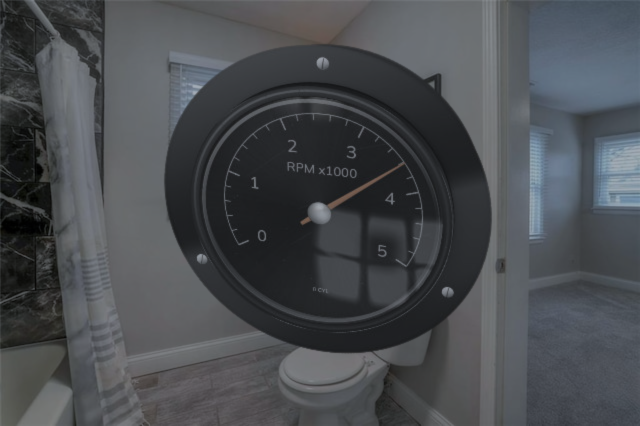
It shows {"value": 3600, "unit": "rpm"}
